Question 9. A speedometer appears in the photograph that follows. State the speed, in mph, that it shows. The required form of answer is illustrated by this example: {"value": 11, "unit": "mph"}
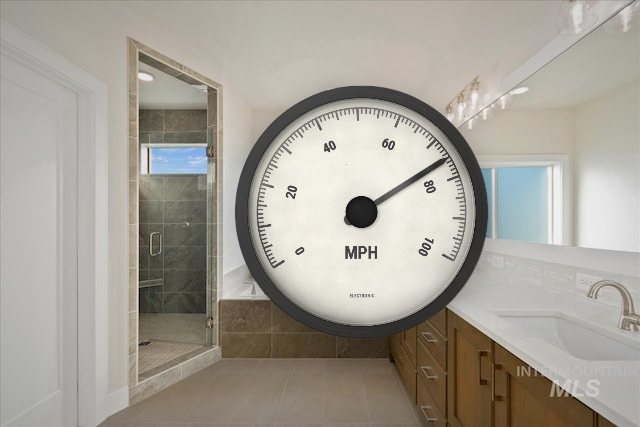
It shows {"value": 75, "unit": "mph"}
